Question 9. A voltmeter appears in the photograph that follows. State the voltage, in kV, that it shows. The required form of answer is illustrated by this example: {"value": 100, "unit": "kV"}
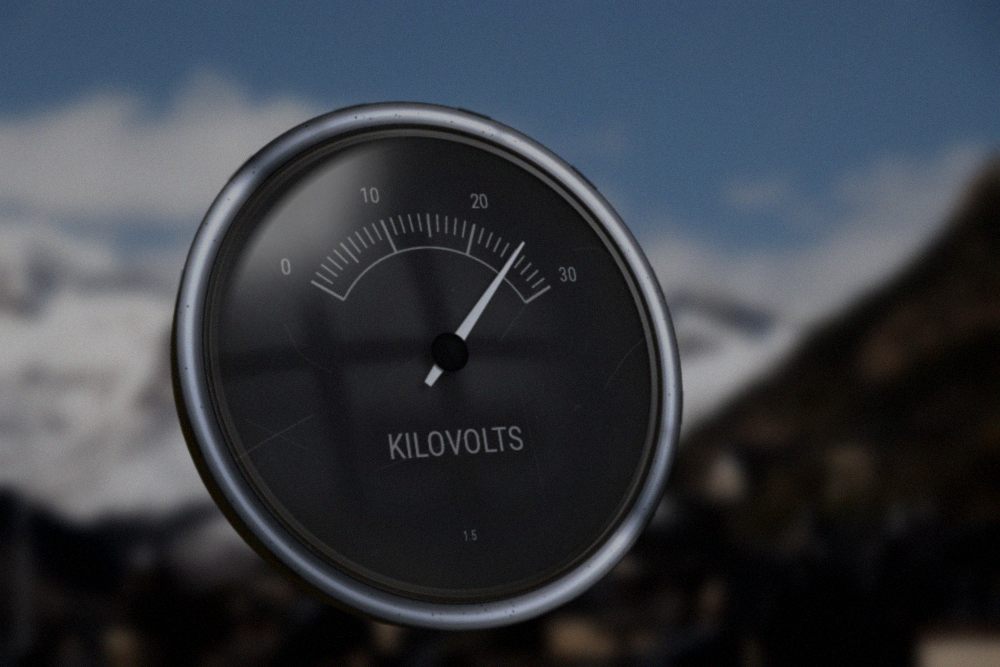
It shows {"value": 25, "unit": "kV"}
